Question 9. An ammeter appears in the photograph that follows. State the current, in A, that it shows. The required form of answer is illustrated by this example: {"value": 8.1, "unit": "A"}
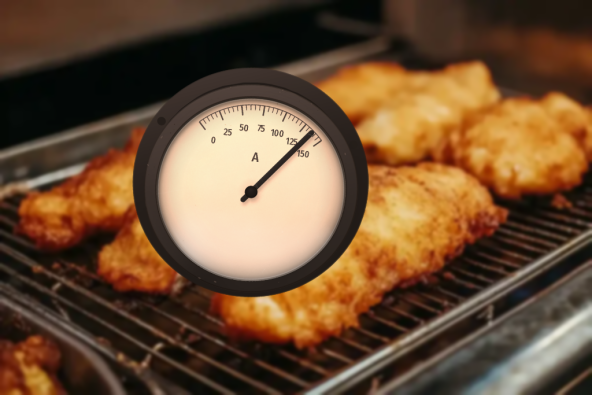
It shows {"value": 135, "unit": "A"}
